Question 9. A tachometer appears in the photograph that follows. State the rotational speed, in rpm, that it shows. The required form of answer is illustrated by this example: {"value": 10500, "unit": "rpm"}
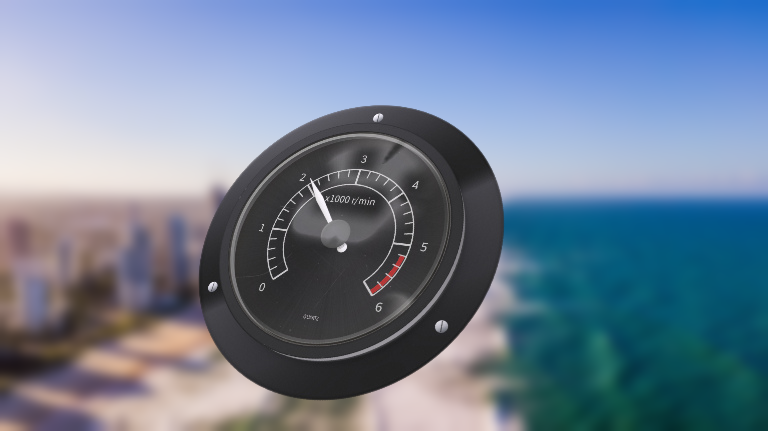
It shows {"value": 2100, "unit": "rpm"}
